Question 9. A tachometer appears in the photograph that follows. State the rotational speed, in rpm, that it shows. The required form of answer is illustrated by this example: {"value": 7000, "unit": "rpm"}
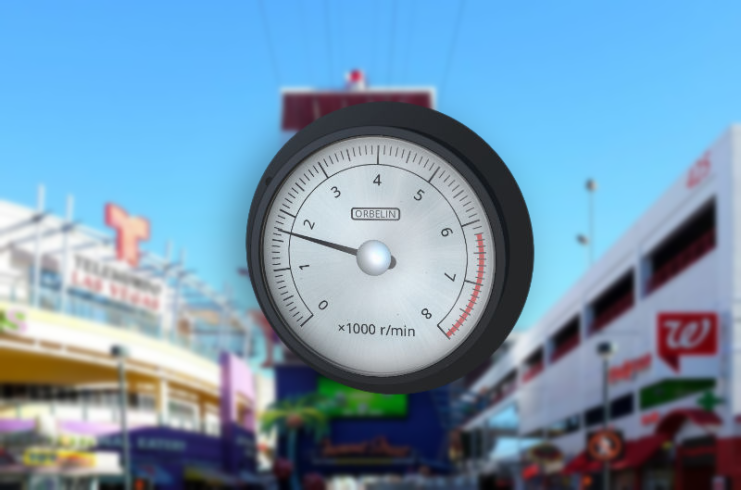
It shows {"value": 1700, "unit": "rpm"}
